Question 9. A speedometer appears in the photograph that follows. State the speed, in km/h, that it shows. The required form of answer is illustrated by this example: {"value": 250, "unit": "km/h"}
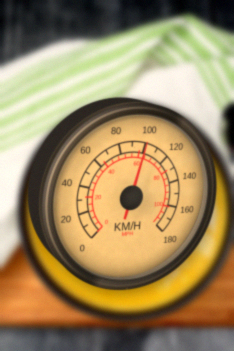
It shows {"value": 100, "unit": "km/h"}
